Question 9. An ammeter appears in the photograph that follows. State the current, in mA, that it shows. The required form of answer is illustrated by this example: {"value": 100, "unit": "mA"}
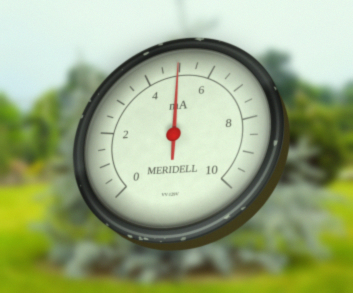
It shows {"value": 5, "unit": "mA"}
